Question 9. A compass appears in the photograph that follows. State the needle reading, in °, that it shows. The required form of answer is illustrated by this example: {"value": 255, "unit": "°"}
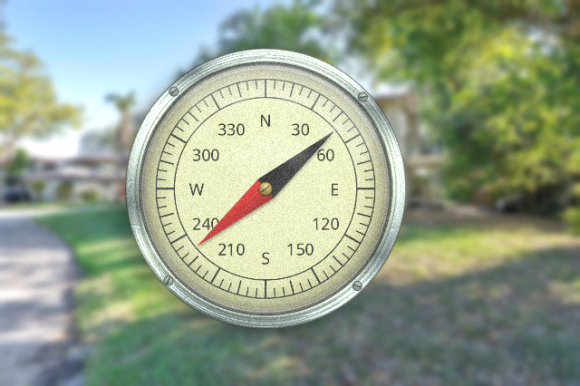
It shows {"value": 230, "unit": "°"}
